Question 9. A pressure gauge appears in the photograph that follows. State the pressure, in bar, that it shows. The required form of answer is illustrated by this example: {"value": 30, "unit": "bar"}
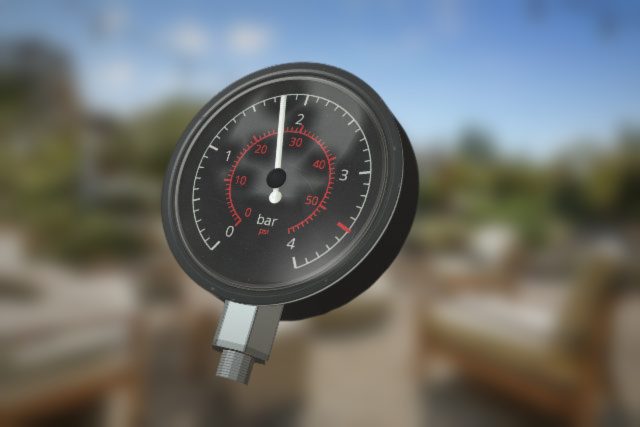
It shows {"value": 1.8, "unit": "bar"}
